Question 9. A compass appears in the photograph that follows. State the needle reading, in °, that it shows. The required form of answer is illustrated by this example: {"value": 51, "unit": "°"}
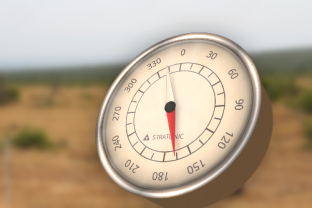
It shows {"value": 165, "unit": "°"}
